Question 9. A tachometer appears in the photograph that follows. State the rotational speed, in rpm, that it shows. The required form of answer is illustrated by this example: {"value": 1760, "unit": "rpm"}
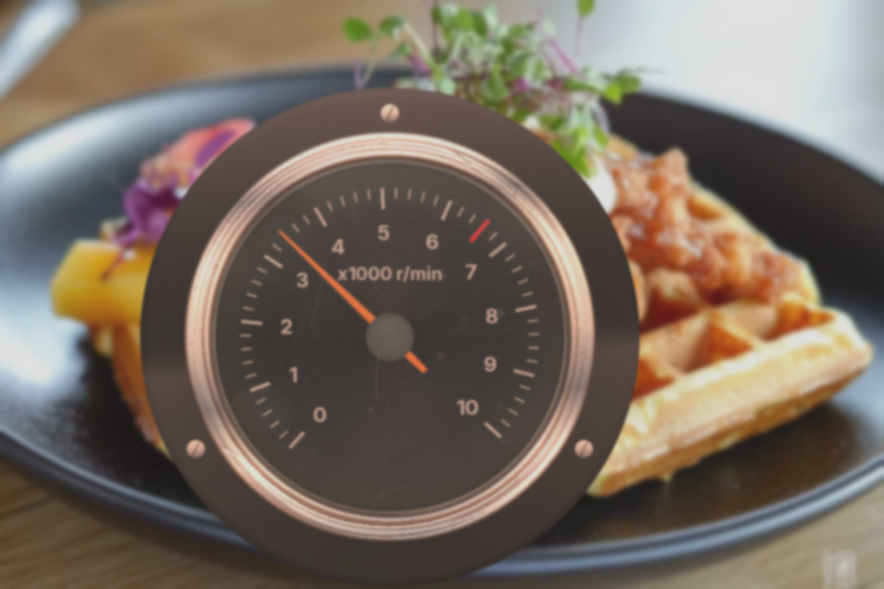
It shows {"value": 3400, "unit": "rpm"}
